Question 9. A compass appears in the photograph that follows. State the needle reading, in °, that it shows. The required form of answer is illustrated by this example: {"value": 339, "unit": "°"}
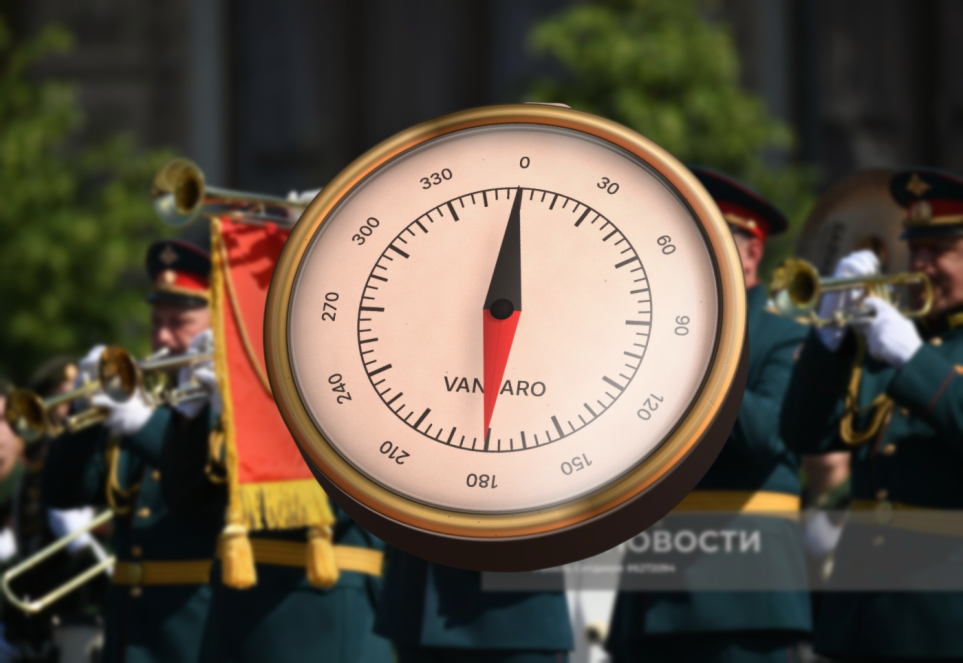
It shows {"value": 180, "unit": "°"}
